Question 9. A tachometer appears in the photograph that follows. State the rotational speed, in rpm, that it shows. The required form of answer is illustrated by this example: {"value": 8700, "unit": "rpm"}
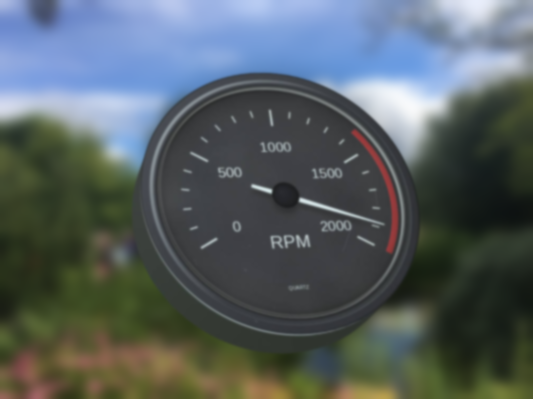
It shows {"value": 1900, "unit": "rpm"}
